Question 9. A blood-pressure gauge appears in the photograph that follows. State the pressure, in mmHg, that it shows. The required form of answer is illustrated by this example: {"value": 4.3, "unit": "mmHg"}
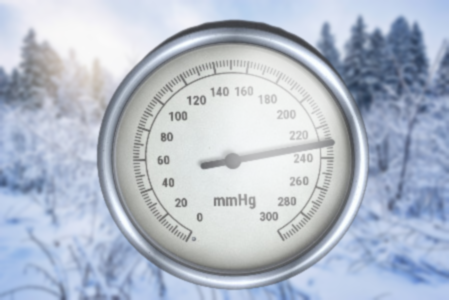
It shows {"value": 230, "unit": "mmHg"}
